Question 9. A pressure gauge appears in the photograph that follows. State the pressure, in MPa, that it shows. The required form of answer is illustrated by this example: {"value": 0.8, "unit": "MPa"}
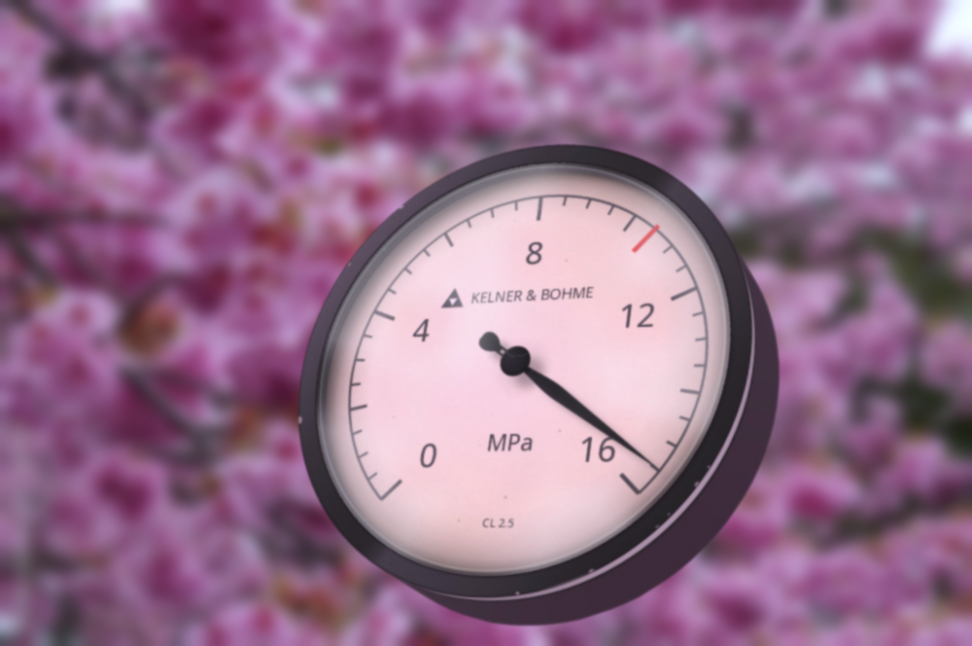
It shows {"value": 15.5, "unit": "MPa"}
